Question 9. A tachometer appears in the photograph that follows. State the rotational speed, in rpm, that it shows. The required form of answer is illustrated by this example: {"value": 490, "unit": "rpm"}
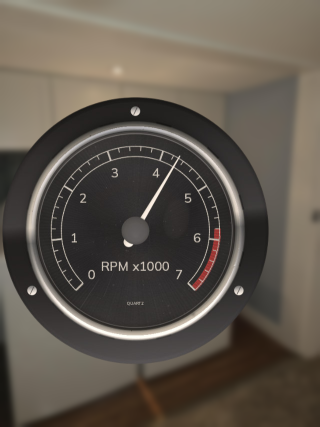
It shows {"value": 4300, "unit": "rpm"}
